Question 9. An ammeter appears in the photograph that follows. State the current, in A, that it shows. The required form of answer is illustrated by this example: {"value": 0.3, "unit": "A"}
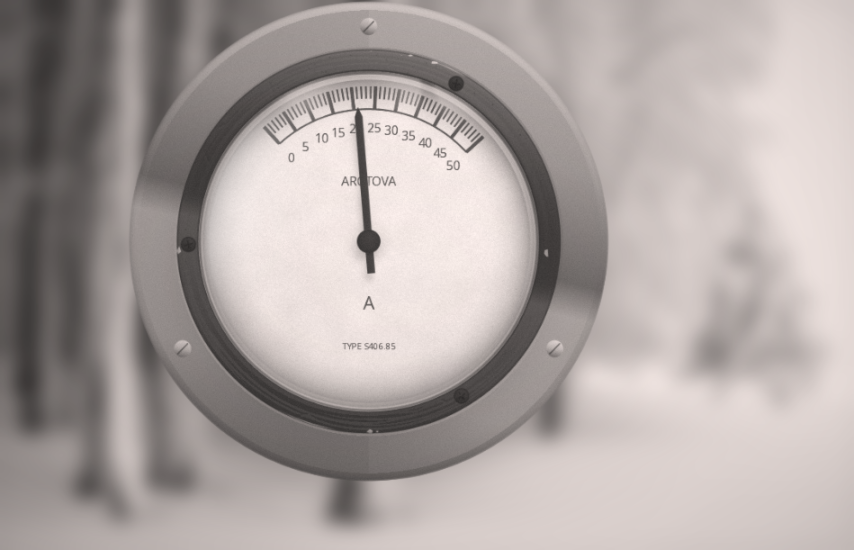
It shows {"value": 21, "unit": "A"}
